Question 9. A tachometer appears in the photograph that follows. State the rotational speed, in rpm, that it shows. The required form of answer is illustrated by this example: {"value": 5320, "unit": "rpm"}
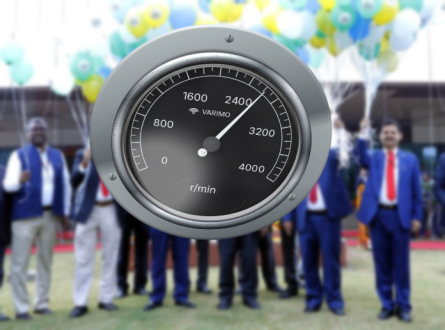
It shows {"value": 2600, "unit": "rpm"}
